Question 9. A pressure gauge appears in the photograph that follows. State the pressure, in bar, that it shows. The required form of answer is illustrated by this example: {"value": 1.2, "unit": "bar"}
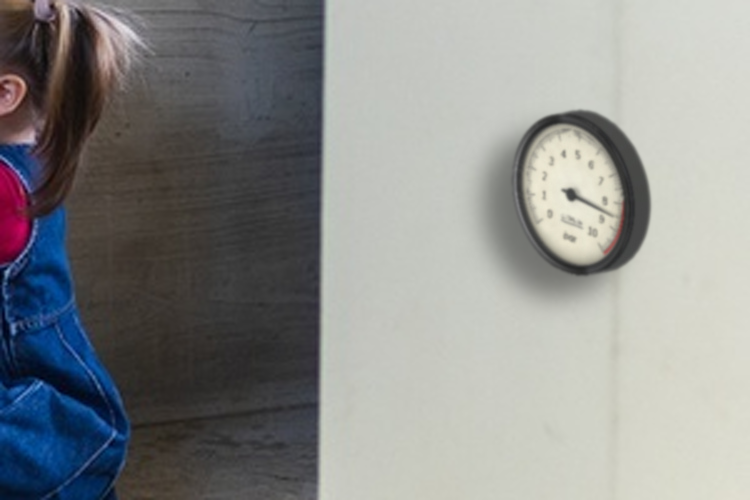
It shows {"value": 8.5, "unit": "bar"}
